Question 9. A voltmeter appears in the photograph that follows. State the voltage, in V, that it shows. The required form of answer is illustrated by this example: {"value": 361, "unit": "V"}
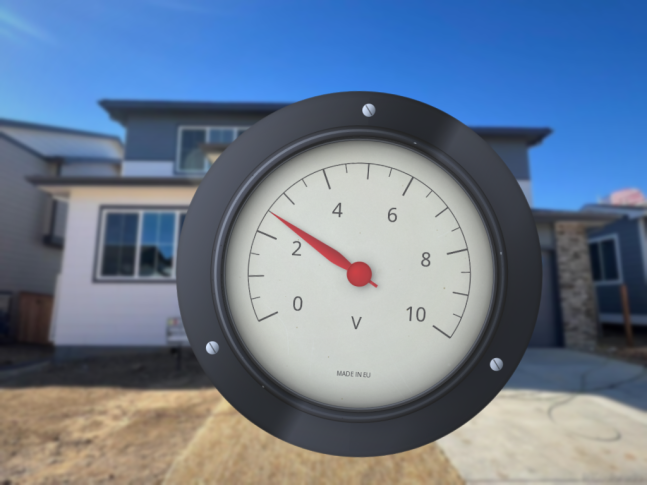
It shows {"value": 2.5, "unit": "V"}
